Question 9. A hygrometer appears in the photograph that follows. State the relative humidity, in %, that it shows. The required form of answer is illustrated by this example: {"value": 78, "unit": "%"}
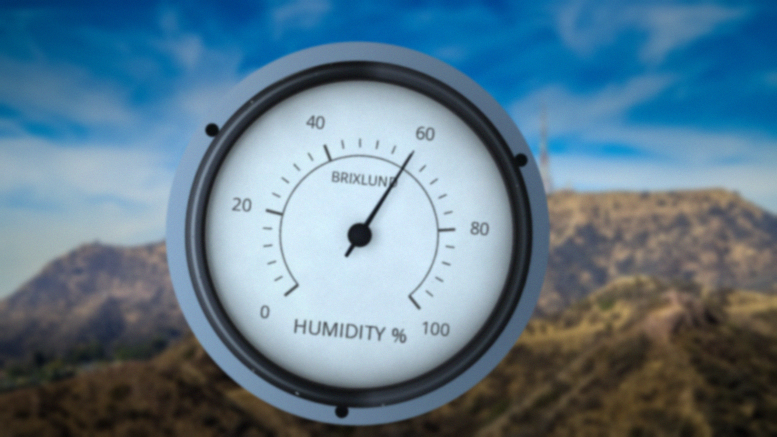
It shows {"value": 60, "unit": "%"}
